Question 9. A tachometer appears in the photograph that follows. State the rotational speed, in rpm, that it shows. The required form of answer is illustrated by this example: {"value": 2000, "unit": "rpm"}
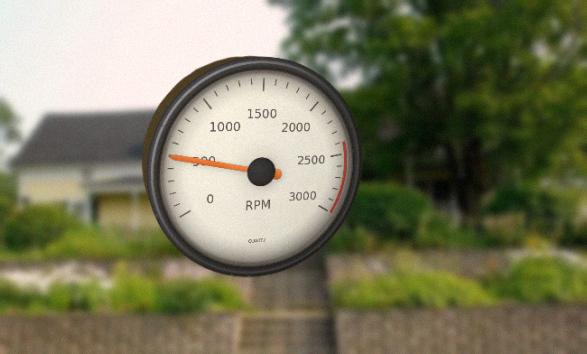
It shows {"value": 500, "unit": "rpm"}
